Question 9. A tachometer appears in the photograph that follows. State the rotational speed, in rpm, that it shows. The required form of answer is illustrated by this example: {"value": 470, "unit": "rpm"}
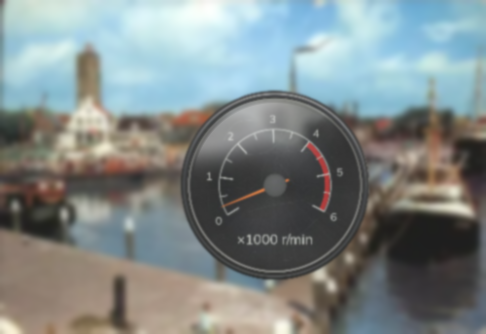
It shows {"value": 250, "unit": "rpm"}
